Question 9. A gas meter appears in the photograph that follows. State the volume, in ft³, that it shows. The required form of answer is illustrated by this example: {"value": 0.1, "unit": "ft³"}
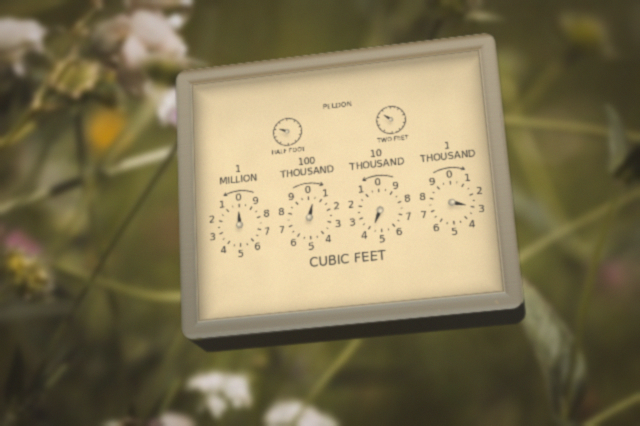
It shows {"value": 4300, "unit": "ft³"}
